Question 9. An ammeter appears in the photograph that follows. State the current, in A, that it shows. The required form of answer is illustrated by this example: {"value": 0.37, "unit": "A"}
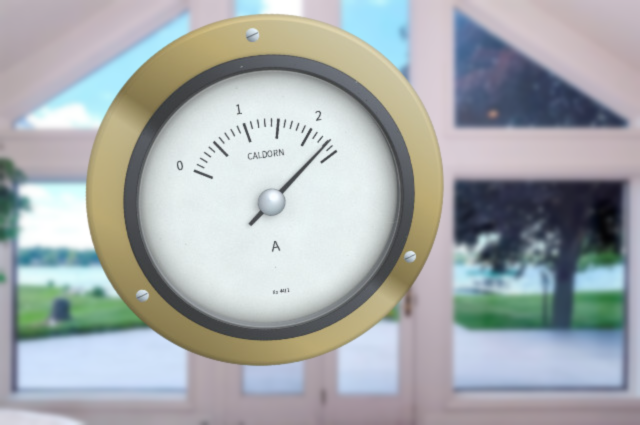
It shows {"value": 2.3, "unit": "A"}
